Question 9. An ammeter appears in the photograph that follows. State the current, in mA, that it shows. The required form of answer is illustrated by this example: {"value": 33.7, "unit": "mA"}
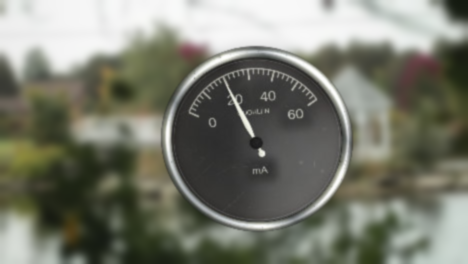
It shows {"value": 20, "unit": "mA"}
